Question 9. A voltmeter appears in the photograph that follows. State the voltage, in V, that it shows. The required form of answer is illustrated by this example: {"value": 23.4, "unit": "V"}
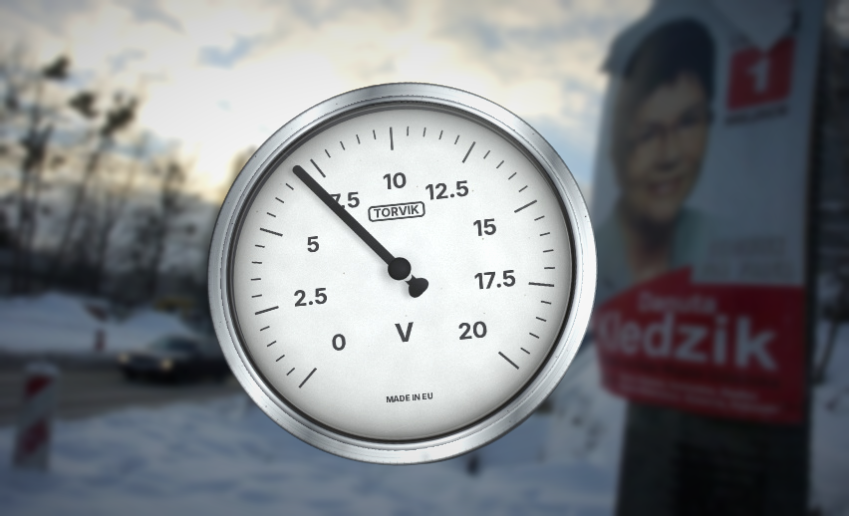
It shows {"value": 7, "unit": "V"}
